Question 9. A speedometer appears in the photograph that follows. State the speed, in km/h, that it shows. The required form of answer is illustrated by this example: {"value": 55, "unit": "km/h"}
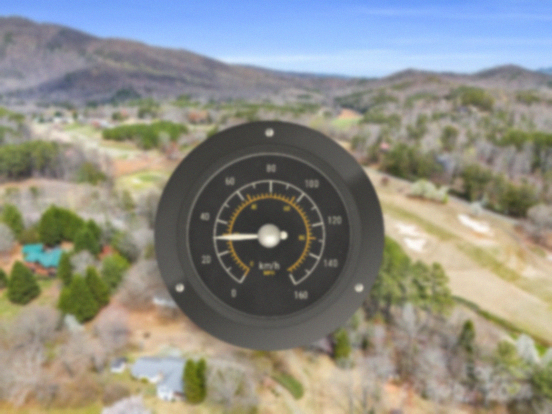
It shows {"value": 30, "unit": "km/h"}
